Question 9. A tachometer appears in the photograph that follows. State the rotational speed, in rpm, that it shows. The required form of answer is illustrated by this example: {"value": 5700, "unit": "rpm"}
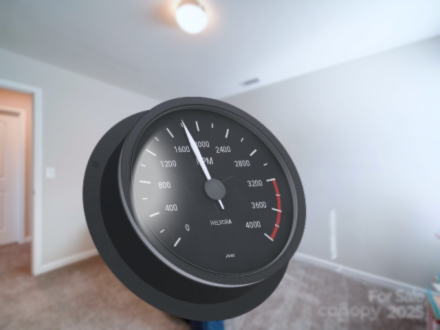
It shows {"value": 1800, "unit": "rpm"}
